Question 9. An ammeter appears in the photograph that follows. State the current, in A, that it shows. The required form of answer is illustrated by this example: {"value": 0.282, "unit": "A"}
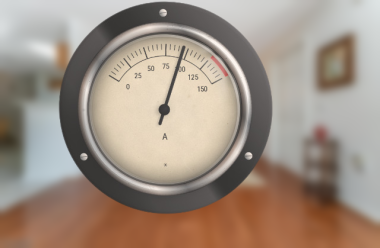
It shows {"value": 95, "unit": "A"}
